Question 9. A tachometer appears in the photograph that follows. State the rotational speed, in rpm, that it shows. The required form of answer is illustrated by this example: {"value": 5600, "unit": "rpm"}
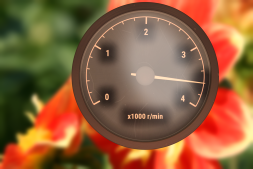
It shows {"value": 3600, "unit": "rpm"}
